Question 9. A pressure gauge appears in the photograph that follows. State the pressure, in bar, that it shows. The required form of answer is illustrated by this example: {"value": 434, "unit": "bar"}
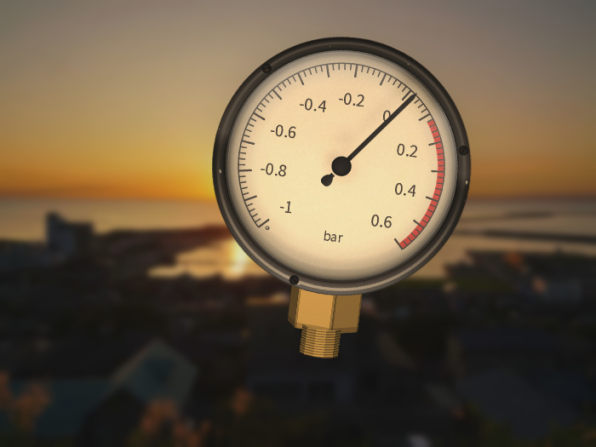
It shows {"value": 0.02, "unit": "bar"}
